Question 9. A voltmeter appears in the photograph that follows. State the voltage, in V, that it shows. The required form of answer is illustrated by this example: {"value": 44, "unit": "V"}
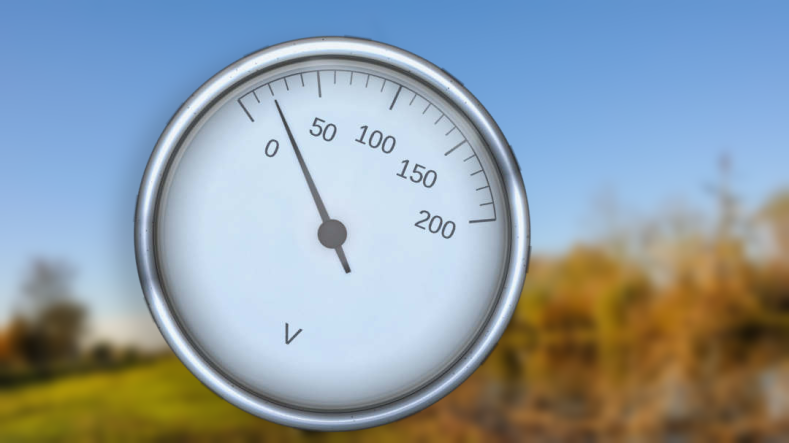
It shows {"value": 20, "unit": "V"}
